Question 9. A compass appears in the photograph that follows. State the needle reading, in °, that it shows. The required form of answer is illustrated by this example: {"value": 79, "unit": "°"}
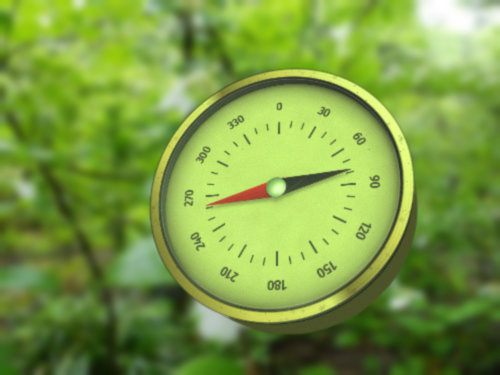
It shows {"value": 260, "unit": "°"}
